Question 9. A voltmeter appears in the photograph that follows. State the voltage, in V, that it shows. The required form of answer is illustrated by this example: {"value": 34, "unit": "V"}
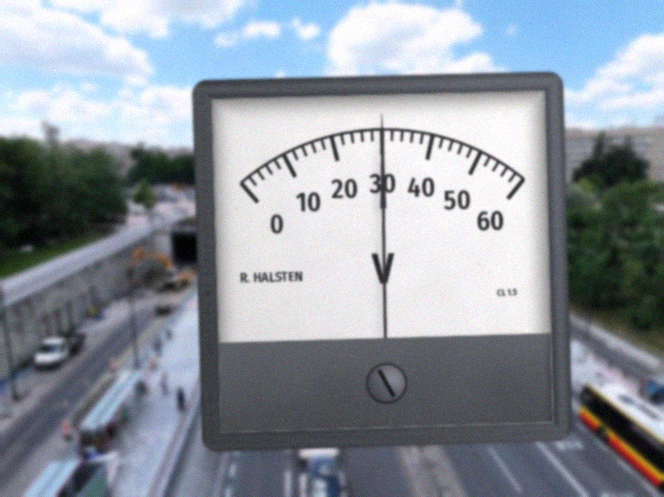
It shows {"value": 30, "unit": "V"}
